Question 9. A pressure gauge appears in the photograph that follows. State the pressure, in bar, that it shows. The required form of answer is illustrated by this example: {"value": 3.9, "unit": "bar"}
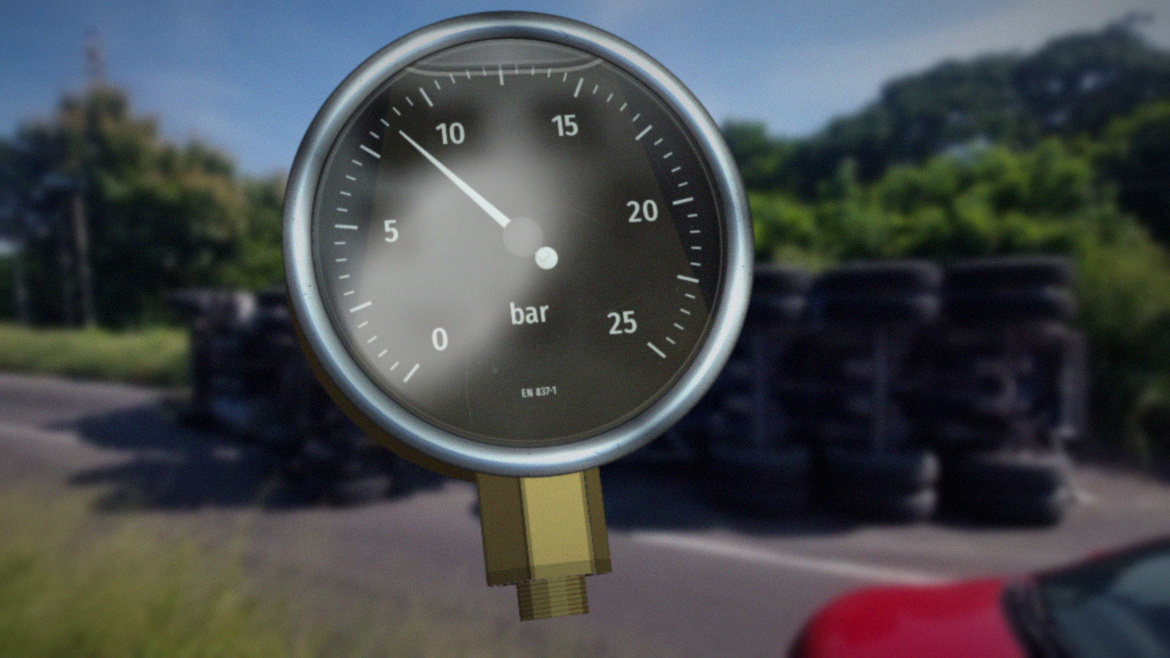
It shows {"value": 8.5, "unit": "bar"}
